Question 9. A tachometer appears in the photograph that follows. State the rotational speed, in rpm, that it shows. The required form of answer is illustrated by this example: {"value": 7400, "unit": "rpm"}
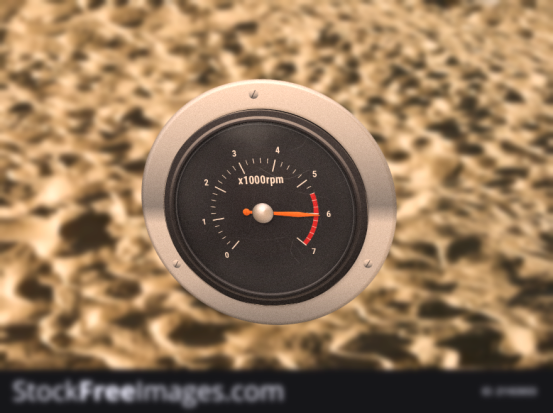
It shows {"value": 6000, "unit": "rpm"}
